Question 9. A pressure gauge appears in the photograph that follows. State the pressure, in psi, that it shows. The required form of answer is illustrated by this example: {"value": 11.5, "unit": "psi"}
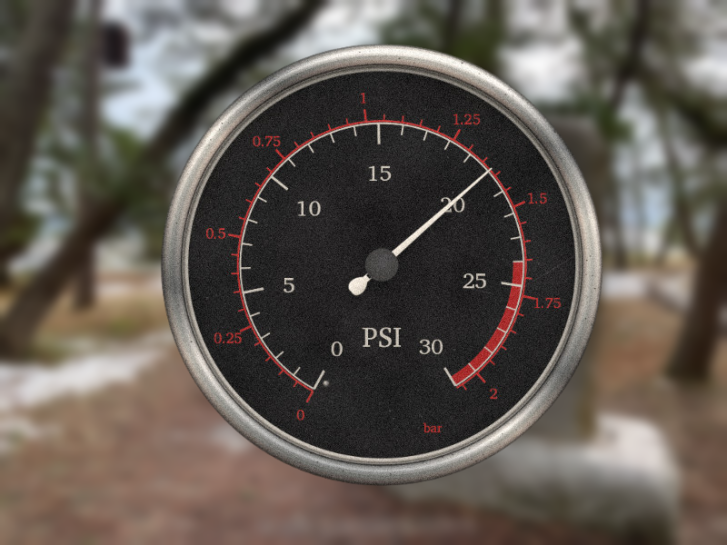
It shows {"value": 20, "unit": "psi"}
